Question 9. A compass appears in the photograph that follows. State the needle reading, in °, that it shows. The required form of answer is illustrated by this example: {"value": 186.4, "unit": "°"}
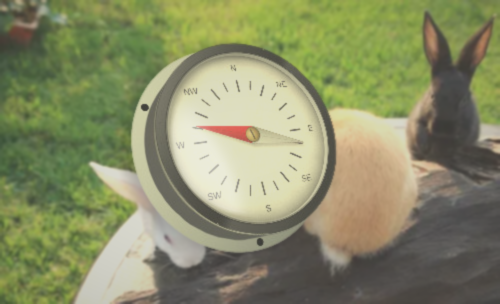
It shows {"value": 285, "unit": "°"}
